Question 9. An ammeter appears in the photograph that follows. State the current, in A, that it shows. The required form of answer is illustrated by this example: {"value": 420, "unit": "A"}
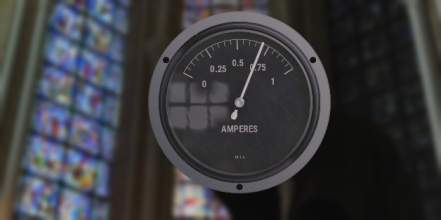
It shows {"value": 0.7, "unit": "A"}
